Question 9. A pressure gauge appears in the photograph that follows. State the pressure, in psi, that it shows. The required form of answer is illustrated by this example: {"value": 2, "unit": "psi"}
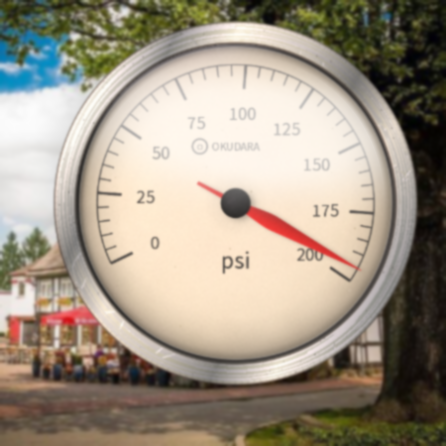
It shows {"value": 195, "unit": "psi"}
